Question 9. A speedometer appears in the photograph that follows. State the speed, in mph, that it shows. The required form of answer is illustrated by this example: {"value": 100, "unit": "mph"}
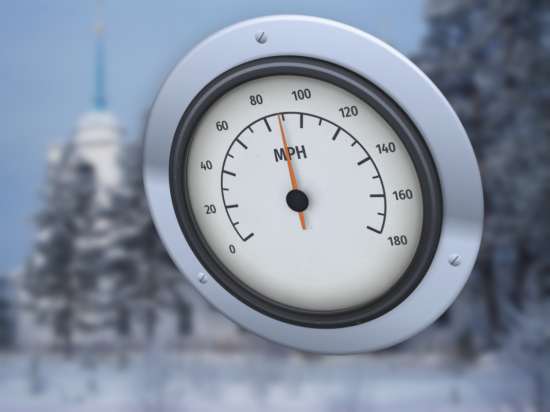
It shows {"value": 90, "unit": "mph"}
